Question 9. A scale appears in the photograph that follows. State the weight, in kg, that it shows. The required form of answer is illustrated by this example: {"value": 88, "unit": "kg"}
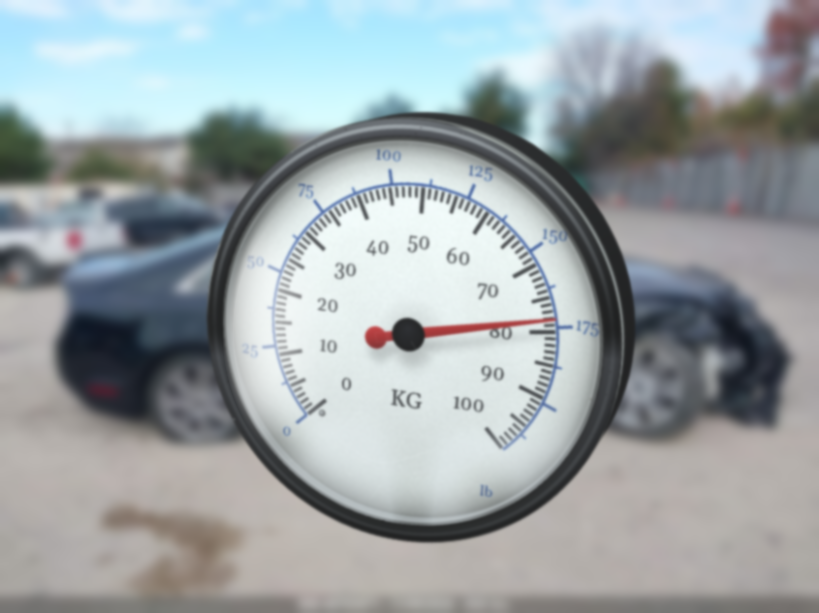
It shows {"value": 78, "unit": "kg"}
